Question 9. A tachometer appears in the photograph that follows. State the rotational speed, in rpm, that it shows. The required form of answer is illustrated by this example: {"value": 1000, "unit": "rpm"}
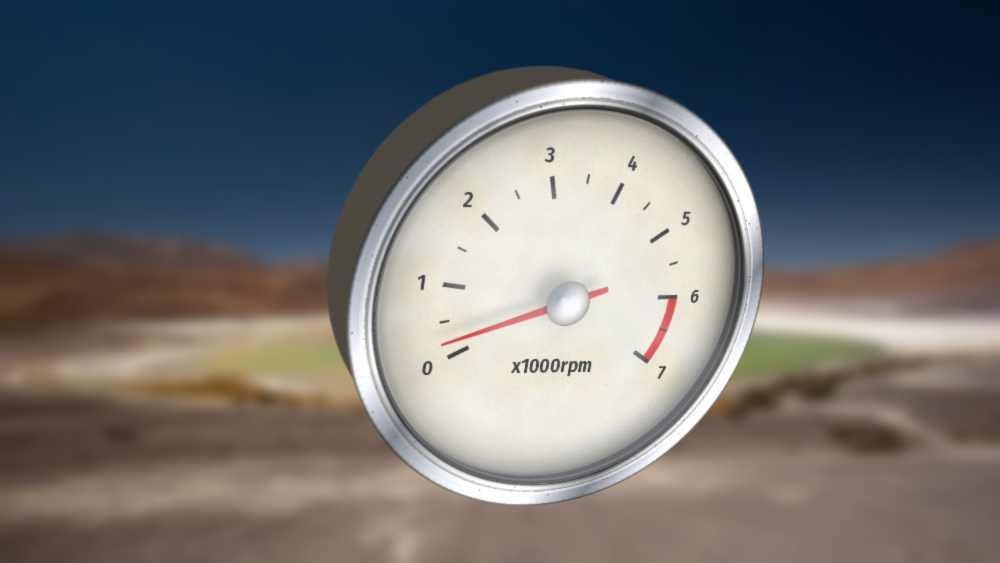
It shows {"value": 250, "unit": "rpm"}
